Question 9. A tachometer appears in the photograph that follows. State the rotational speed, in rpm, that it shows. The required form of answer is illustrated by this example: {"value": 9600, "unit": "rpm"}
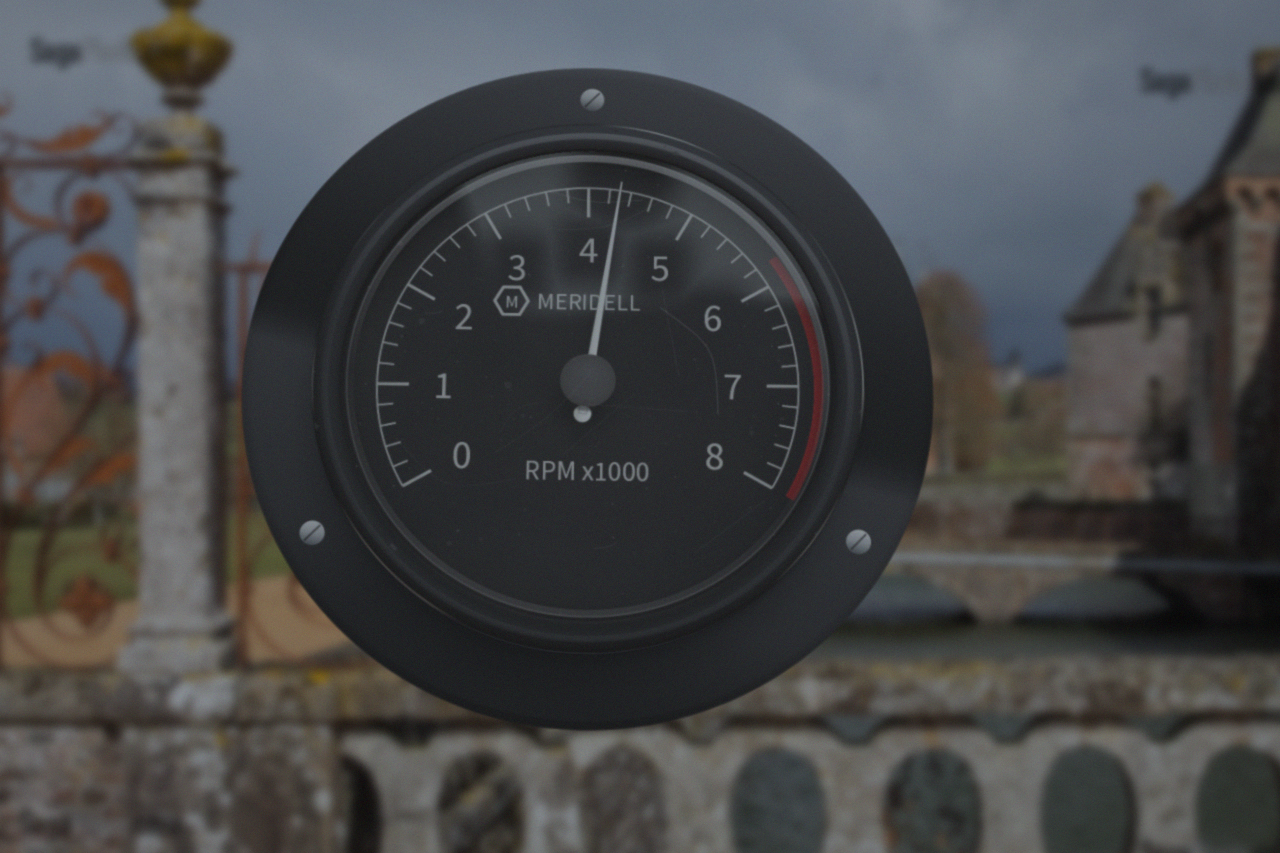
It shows {"value": 4300, "unit": "rpm"}
